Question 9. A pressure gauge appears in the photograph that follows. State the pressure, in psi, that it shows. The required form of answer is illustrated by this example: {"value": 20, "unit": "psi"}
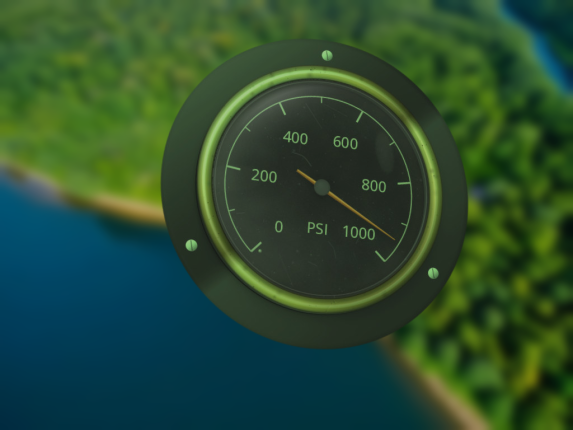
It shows {"value": 950, "unit": "psi"}
